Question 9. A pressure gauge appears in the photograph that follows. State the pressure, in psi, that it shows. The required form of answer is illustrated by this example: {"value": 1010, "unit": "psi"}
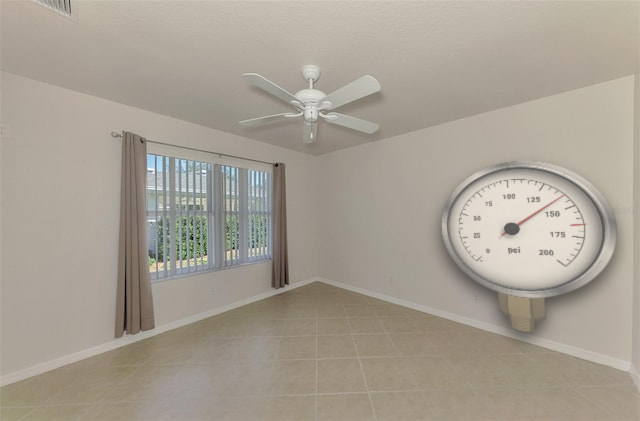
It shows {"value": 140, "unit": "psi"}
